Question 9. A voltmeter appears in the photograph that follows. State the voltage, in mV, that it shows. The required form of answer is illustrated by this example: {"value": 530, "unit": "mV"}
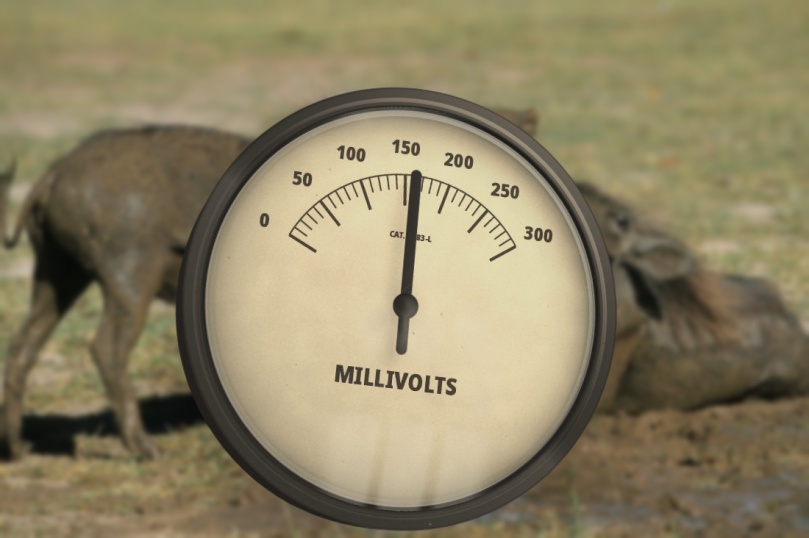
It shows {"value": 160, "unit": "mV"}
